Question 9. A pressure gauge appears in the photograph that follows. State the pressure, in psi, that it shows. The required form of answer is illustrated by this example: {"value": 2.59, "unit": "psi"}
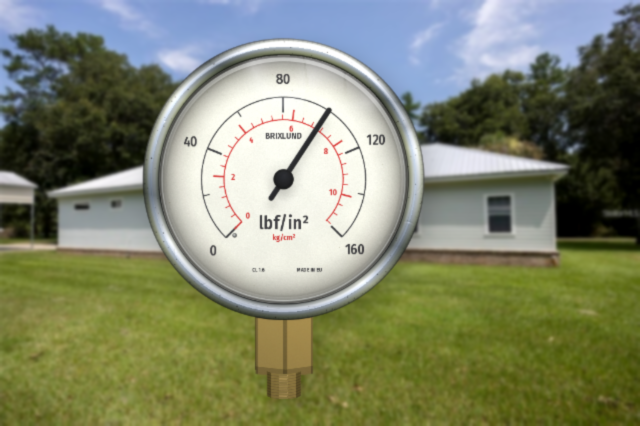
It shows {"value": 100, "unit": "psi"}
